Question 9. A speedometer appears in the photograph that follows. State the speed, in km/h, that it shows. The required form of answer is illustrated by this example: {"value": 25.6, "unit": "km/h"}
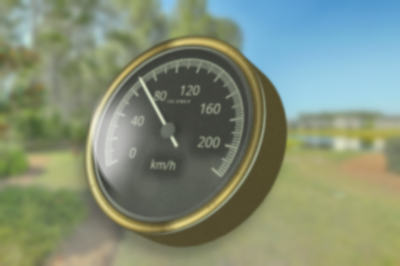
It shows {"value": 70, "unit": "km/h"}
